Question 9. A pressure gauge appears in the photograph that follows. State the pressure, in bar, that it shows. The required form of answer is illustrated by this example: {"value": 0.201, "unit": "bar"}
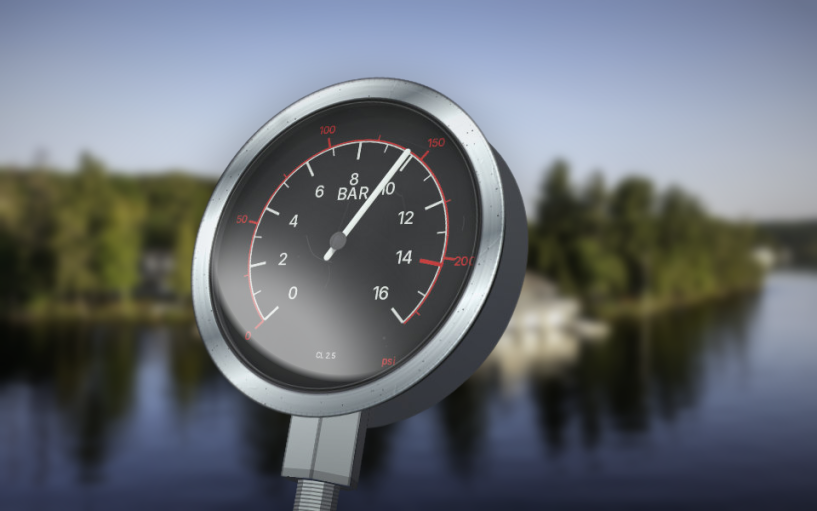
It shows {"value": 10, "unit": "bar"}
